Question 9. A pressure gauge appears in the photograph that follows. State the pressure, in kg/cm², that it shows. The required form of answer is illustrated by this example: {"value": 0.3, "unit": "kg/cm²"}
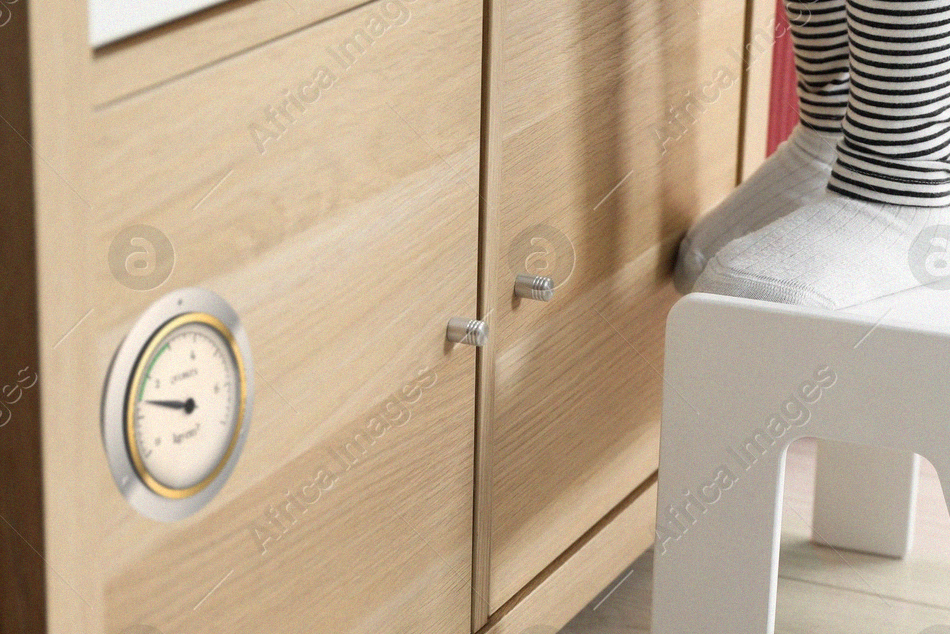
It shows {"value": 1.4, "unit": "kg/cm²"}
